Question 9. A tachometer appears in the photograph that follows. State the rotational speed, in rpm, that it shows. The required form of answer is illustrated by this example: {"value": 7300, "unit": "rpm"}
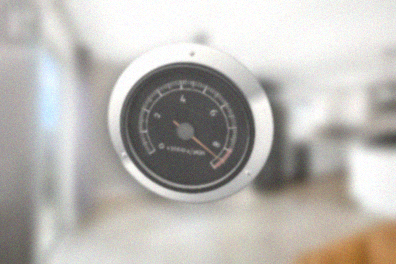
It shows {"value": 8500, "unit": "rpm"}
